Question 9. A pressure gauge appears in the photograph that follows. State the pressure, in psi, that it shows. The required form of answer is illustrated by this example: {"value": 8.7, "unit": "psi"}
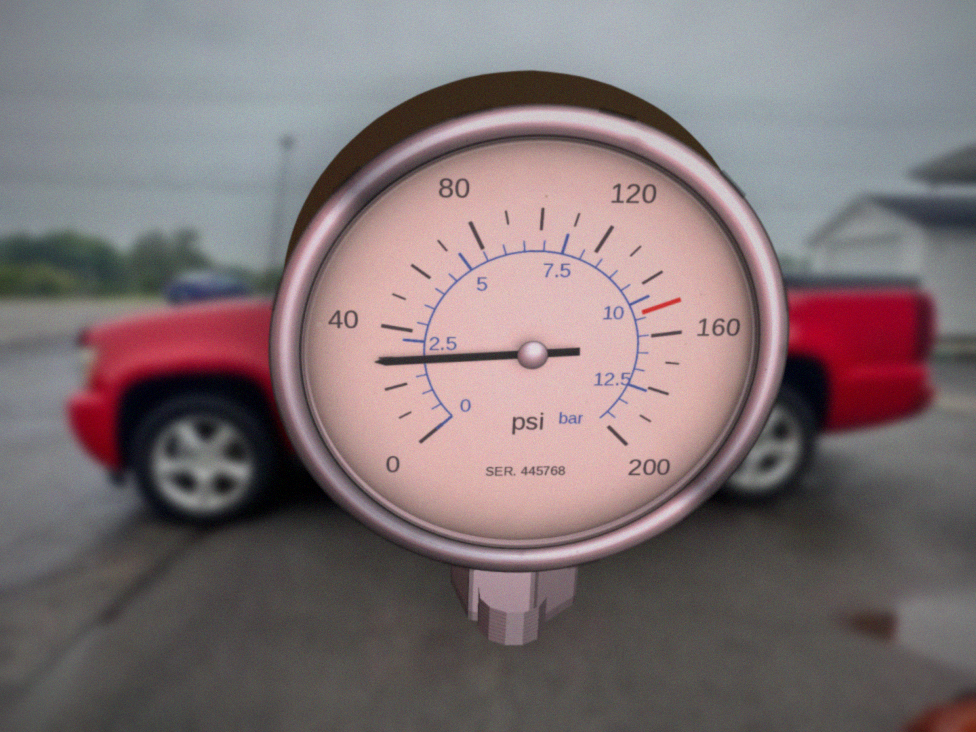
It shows {"value": 30, "unit": "psi"}
